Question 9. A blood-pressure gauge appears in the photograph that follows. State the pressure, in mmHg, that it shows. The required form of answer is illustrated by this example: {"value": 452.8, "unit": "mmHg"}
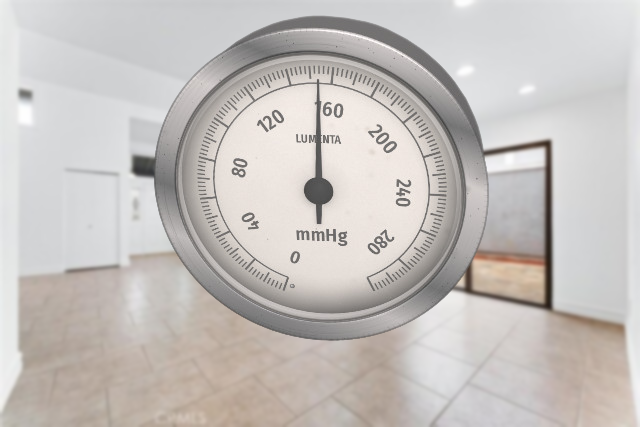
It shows {"value": 154, "unit": "mmHg"}
